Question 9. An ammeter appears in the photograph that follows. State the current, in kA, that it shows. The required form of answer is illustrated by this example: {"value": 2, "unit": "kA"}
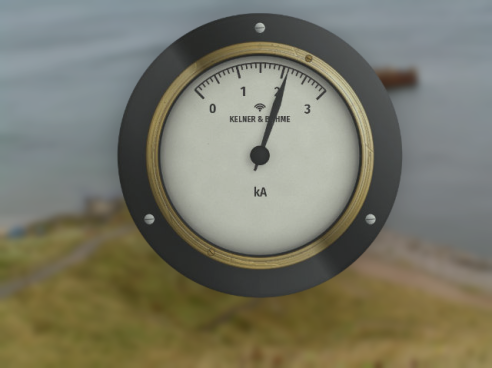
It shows {"value": 2.1, "unit": "kA"}
